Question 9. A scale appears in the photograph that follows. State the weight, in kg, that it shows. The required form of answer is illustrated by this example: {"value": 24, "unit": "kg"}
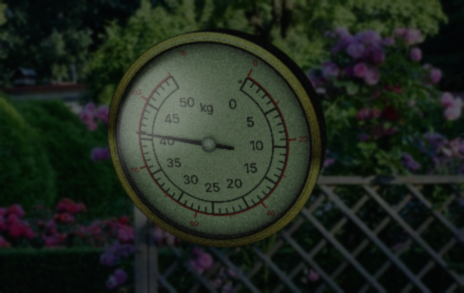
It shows {"value": 41, "unit": "kg"}
